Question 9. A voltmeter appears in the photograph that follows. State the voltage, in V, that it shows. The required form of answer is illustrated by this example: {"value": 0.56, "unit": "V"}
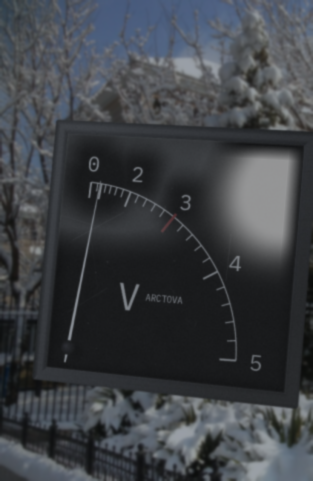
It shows {"value": 1, "unit": "V"}
